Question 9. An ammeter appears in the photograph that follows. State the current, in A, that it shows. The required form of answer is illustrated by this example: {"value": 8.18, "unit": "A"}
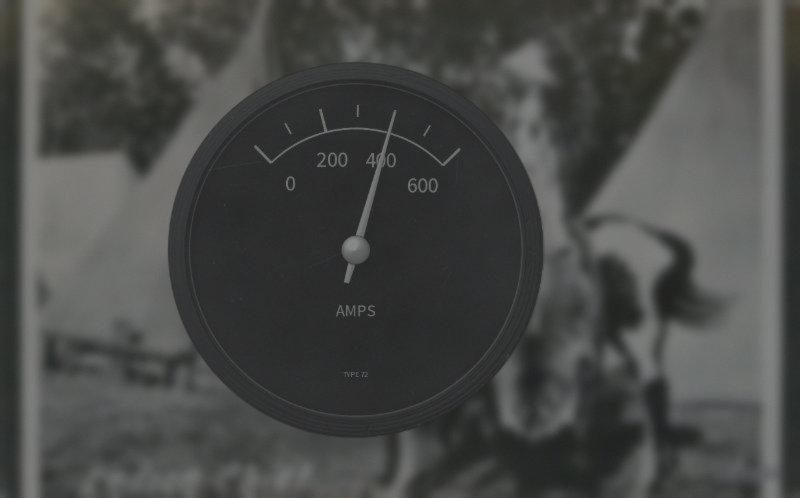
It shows {"value": 400, "unit": "A"}
